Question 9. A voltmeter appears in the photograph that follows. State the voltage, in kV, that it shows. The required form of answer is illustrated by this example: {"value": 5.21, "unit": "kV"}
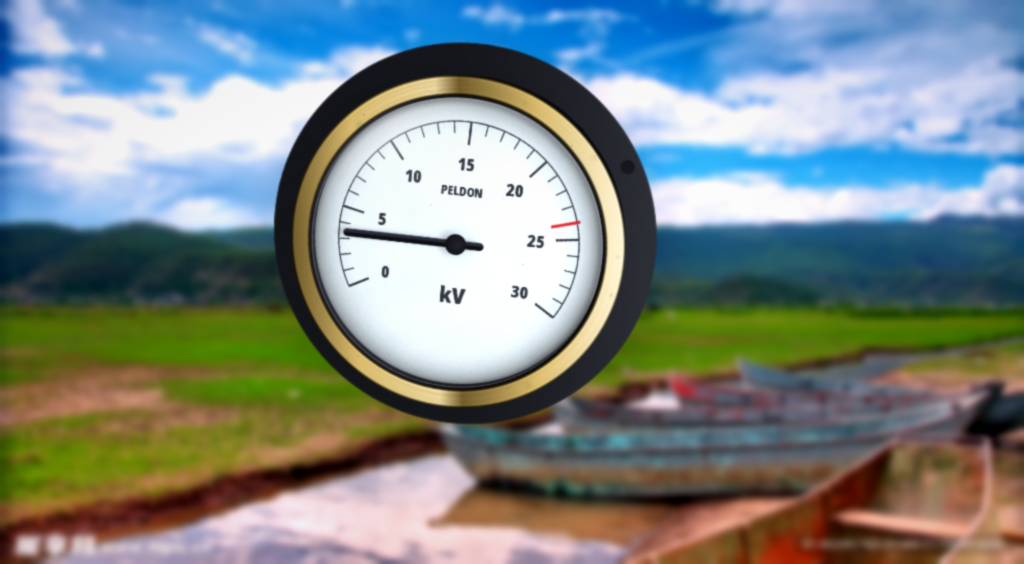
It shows {"value": 3.5, "unit": "kV"}
